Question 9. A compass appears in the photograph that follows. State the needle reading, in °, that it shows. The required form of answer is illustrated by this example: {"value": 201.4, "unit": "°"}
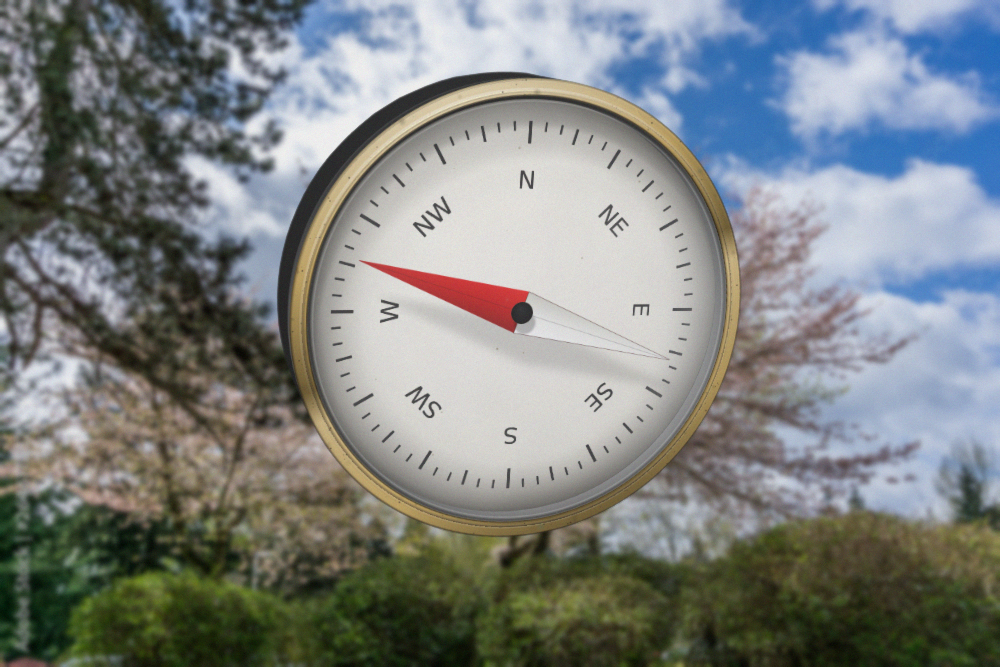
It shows {"value": 287.5, "unit": "°"}
